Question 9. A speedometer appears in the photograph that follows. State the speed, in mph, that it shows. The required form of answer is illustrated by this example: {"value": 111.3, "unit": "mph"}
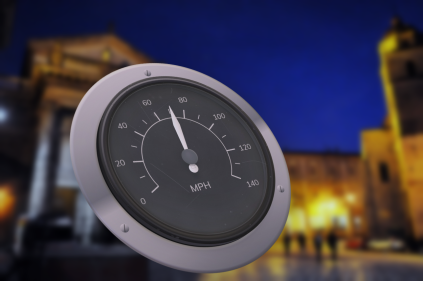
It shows {"value": 70, "unit": "mph"}
